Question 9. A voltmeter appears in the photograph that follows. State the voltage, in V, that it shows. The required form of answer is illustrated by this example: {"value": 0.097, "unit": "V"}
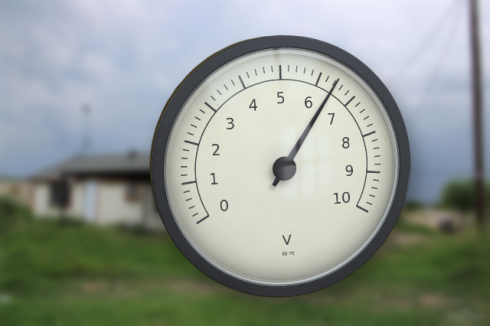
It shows {"value": 6.4, "unit": "V"}
